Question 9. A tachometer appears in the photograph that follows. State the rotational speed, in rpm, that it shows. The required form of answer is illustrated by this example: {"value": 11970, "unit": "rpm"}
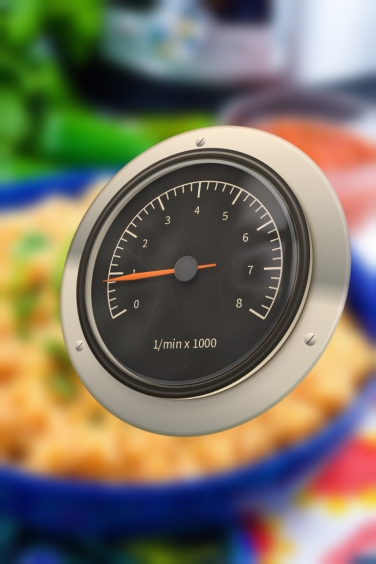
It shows {"value": 800, "unit": "rpm"}
